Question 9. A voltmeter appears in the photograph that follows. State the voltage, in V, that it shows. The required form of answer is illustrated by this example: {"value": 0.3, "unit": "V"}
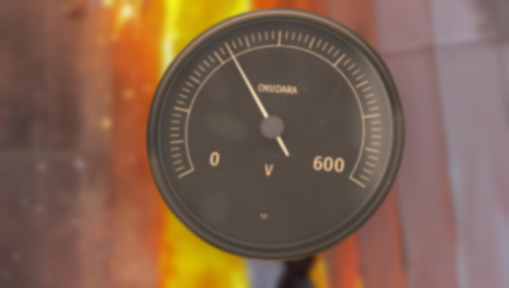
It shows {"value": 220, "unit": "V"}
